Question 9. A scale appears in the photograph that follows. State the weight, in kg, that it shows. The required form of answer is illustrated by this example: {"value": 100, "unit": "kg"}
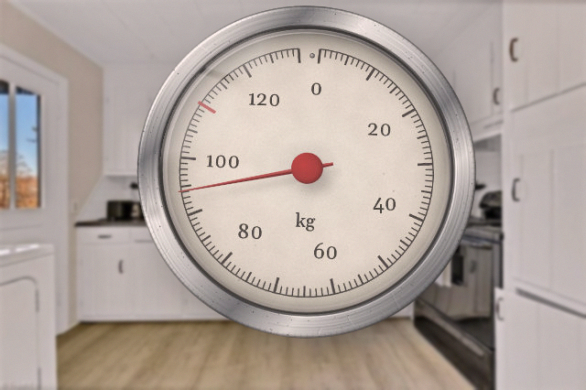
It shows {"value": 94, "unit": "kg"}
